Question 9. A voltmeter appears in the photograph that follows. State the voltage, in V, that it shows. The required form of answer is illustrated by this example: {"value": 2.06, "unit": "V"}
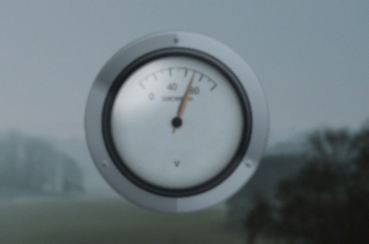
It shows {"value": 70, "unit": "V"}
